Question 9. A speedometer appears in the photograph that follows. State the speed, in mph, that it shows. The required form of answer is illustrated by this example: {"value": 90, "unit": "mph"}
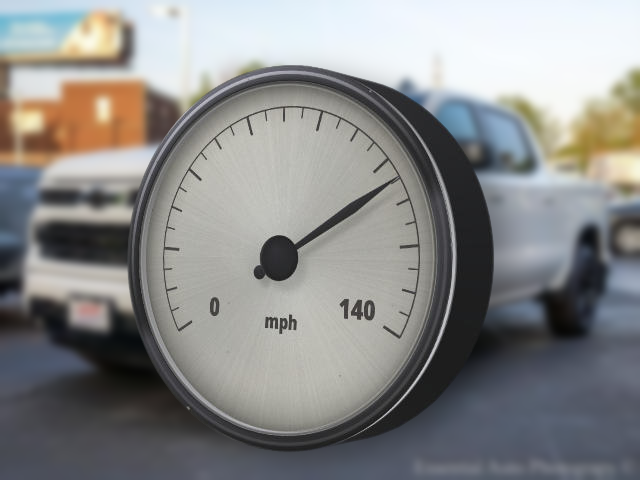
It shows {"value": 105, "unit": "mph"}
